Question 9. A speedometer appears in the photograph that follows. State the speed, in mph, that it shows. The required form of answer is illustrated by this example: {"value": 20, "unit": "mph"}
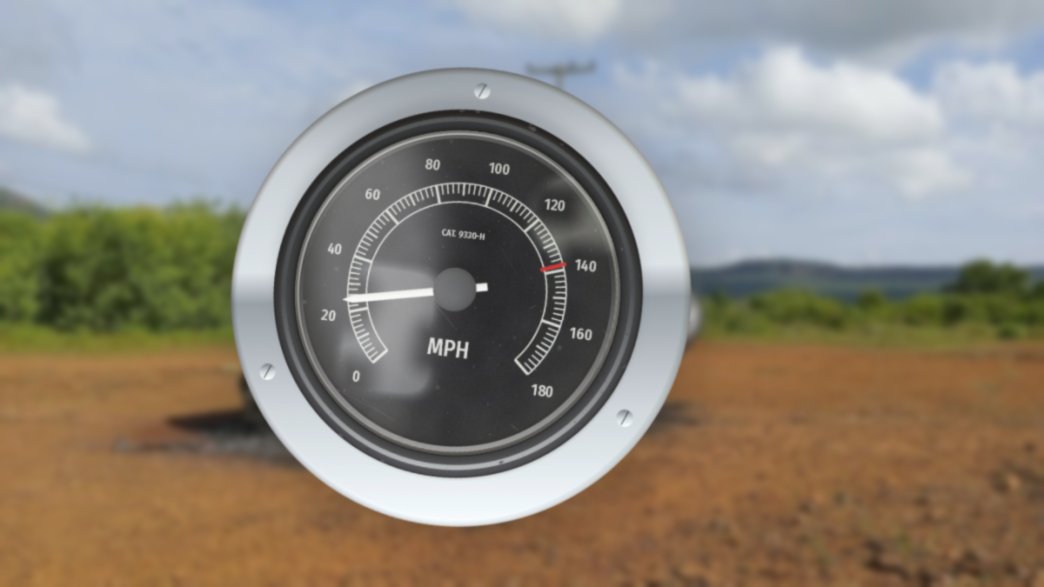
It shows {"value": 24, "unit": "mph"}
